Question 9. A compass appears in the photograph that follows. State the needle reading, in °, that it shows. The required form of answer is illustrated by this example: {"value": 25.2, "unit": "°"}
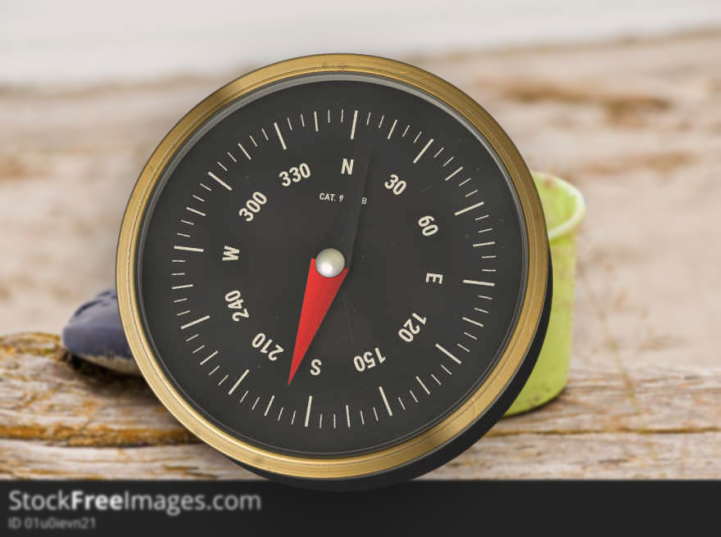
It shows {"value": 190, "unit": "°"}
